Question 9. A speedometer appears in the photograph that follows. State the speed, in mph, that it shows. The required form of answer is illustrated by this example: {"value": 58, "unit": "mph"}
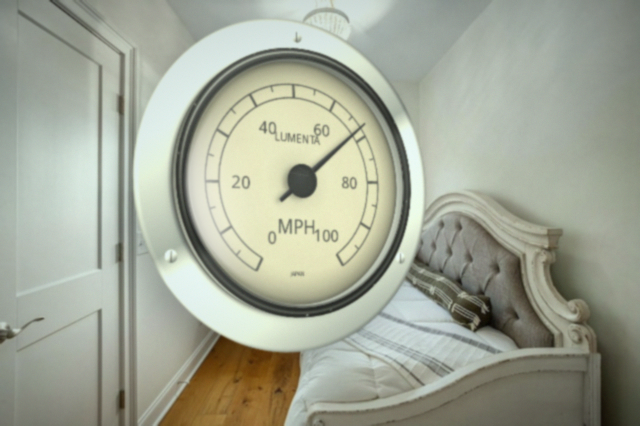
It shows {"value": 67.5, "unit": "mph"}
